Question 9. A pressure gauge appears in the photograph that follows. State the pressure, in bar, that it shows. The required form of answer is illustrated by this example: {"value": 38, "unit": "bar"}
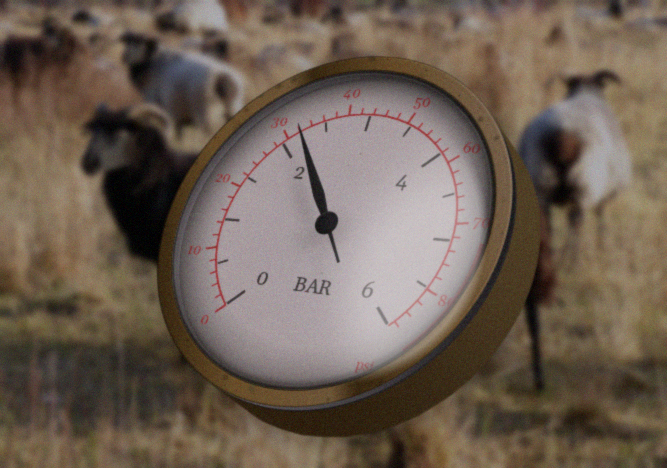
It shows {"value": 2.25, "unit": "bar"}
